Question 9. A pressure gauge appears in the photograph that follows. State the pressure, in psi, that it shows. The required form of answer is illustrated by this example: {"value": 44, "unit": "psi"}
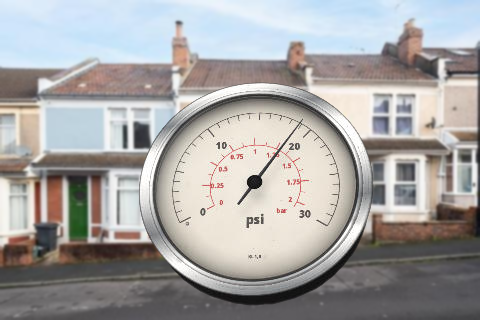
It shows {"value": 19, "unit": "psi"}
